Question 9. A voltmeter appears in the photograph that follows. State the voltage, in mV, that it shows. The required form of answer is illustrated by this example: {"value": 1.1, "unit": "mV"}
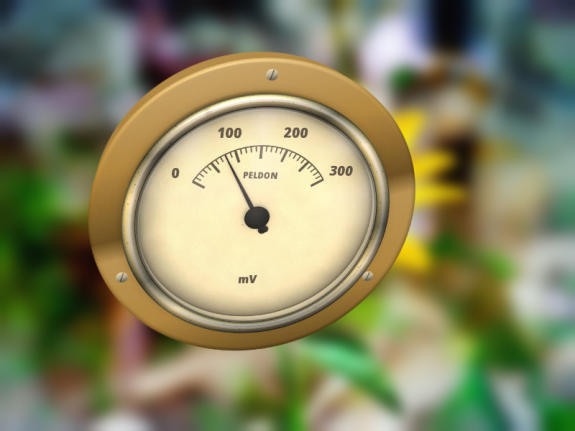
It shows {"value": 80, "unit": "mV"}
